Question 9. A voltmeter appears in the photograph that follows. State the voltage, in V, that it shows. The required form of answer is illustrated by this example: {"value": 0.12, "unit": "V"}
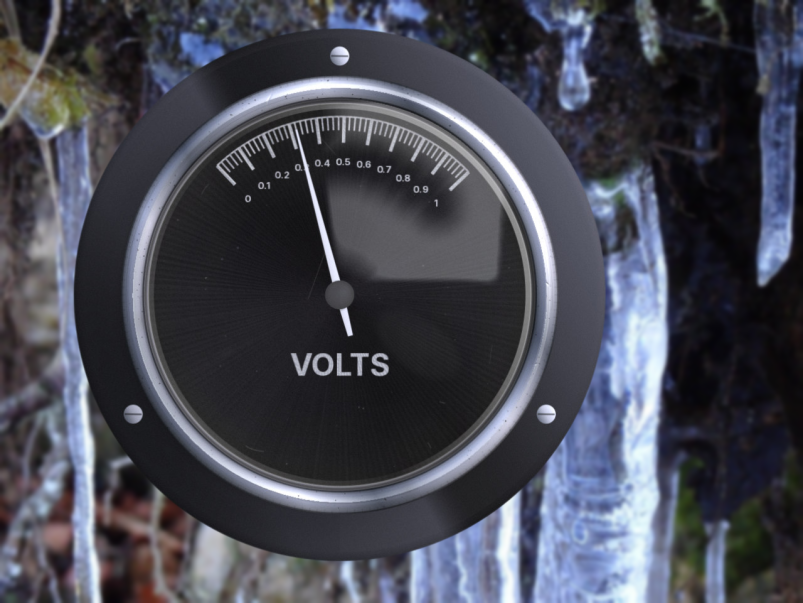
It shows {"value": 0.32, "unit": "V"}
